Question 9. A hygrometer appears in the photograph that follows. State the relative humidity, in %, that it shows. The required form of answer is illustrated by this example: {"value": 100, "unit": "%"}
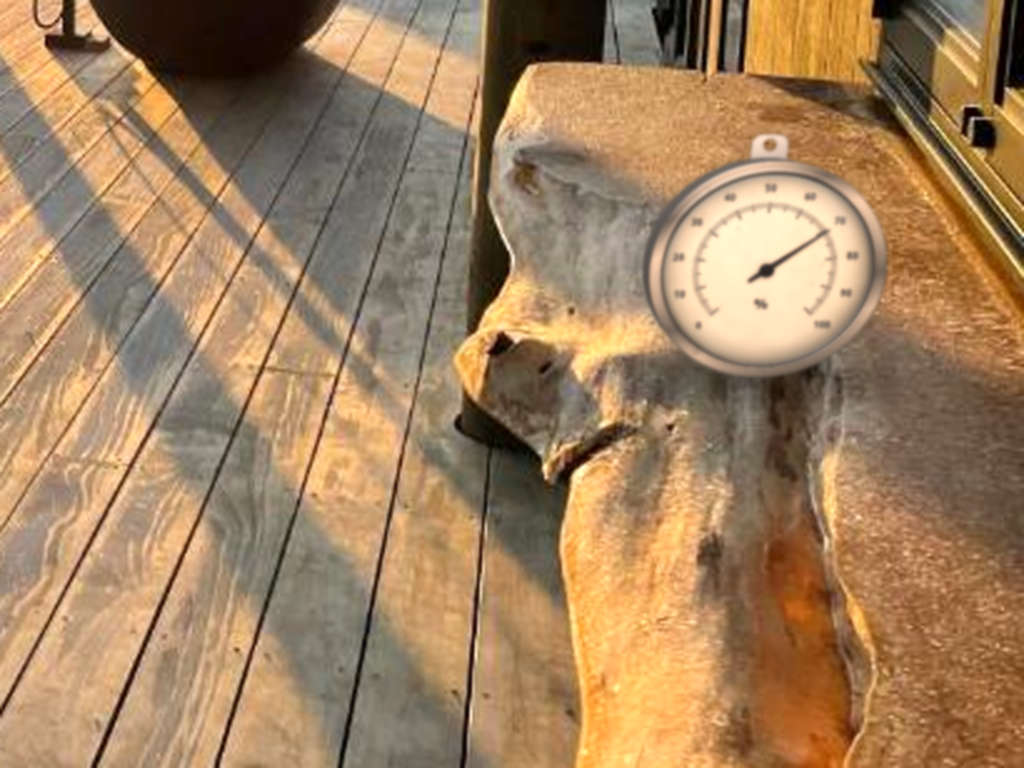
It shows {"value": 70, "unit": "%"}
